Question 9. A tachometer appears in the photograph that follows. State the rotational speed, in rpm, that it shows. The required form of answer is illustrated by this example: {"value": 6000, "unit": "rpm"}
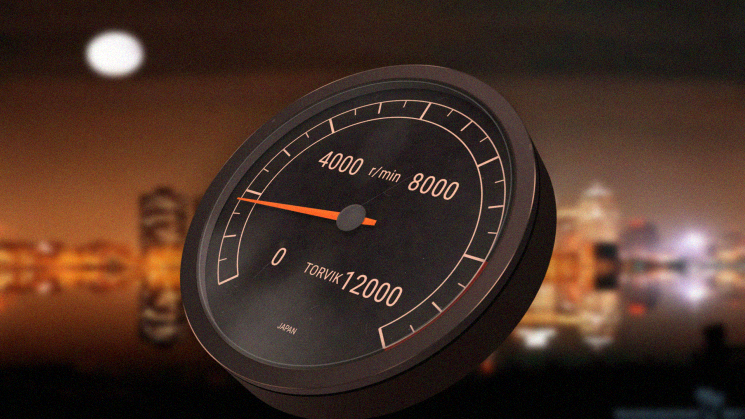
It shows {"value": 1750, "unit": "rpm"}
